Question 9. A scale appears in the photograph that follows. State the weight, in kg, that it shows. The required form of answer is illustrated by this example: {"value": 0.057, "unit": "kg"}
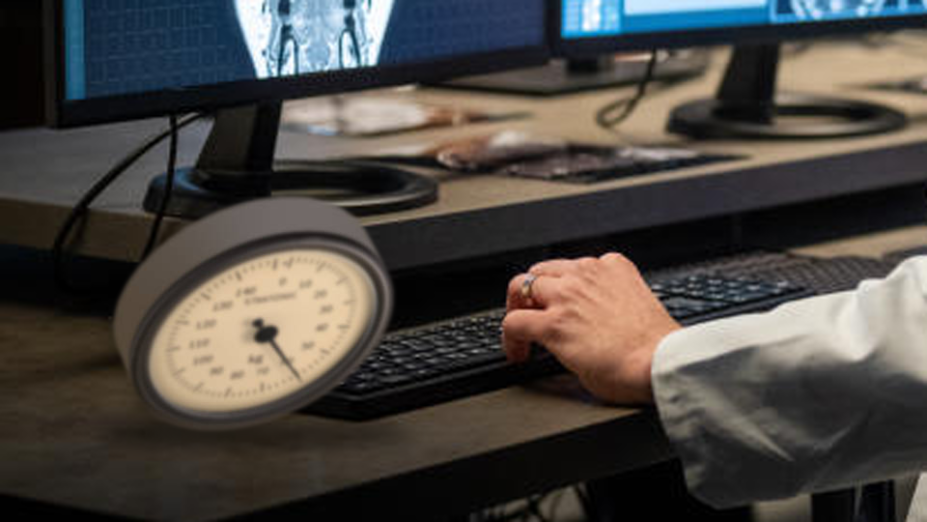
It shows {"value": 60, "unit": "kg"}
